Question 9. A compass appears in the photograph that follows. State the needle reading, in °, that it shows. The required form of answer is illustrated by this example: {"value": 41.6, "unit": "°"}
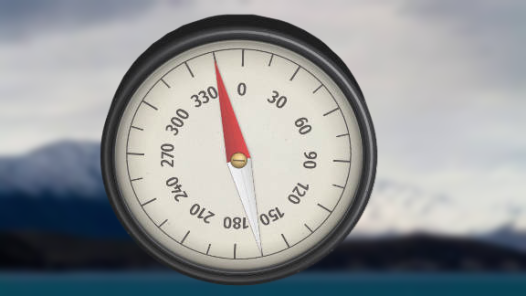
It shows {"value": 345, "unit": "°"}
